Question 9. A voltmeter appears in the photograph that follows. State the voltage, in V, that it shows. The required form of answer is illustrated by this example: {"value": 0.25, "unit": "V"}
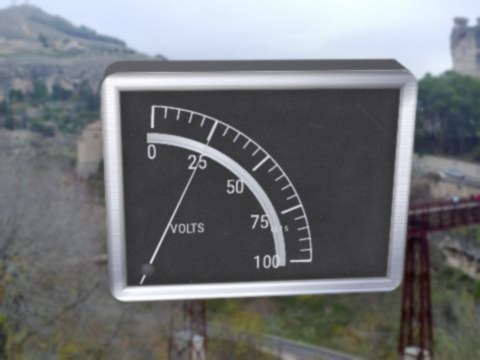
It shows {"value": 25, "unit": "V"}
